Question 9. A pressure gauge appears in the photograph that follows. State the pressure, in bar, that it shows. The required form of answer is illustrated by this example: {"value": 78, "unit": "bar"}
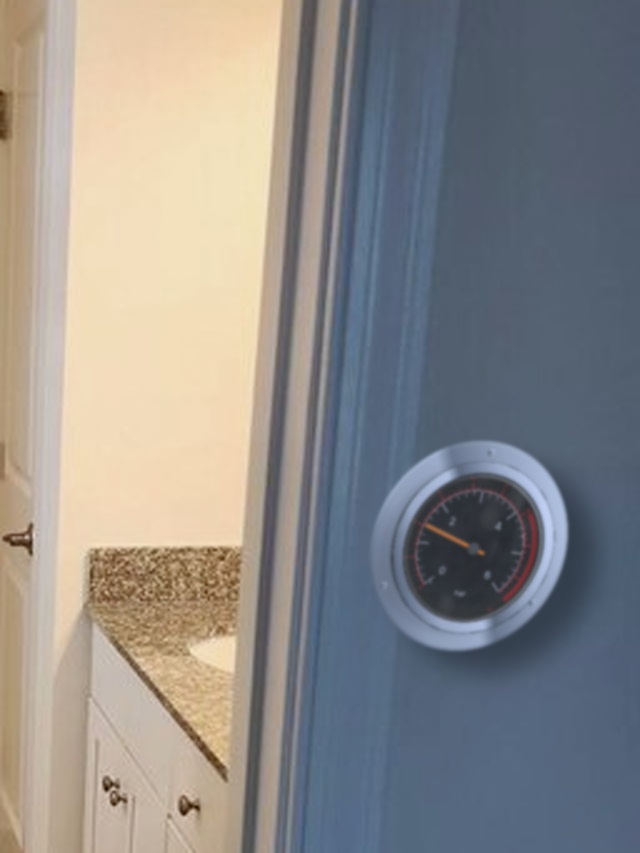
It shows {"value": 1.4, "unit": "bar"}
